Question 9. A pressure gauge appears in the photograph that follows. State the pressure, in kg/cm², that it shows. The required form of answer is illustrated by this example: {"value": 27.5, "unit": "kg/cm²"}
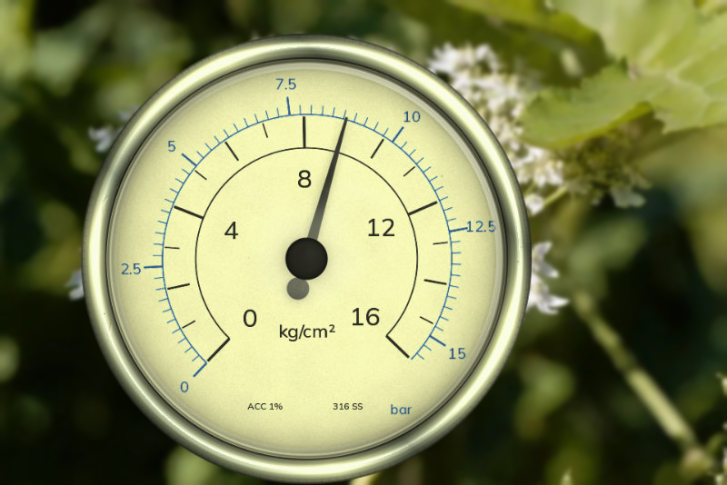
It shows {"value": 9, "unit": "kg/cm²"}
